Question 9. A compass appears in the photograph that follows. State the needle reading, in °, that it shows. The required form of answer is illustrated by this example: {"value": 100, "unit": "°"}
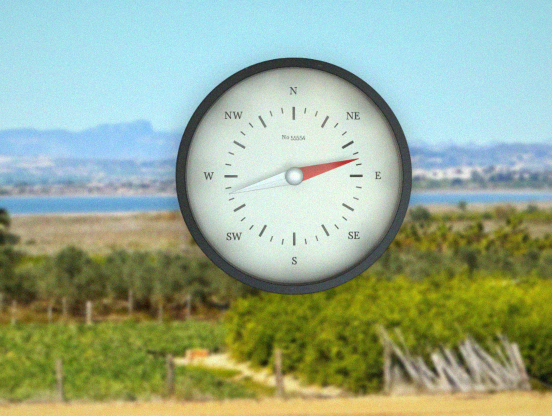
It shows {"value": 75, "unit": "°"}
